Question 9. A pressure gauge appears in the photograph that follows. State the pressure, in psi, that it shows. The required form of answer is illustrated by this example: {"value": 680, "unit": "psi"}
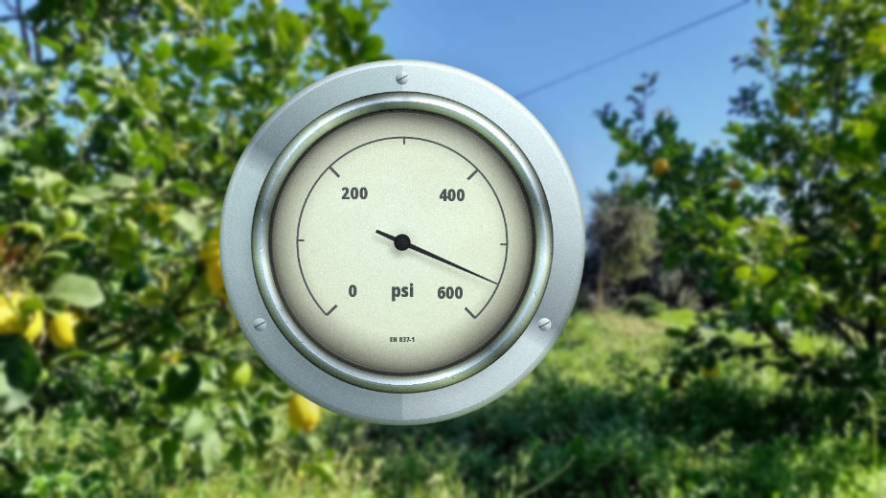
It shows {"value": 550, "unit": "psi"}
